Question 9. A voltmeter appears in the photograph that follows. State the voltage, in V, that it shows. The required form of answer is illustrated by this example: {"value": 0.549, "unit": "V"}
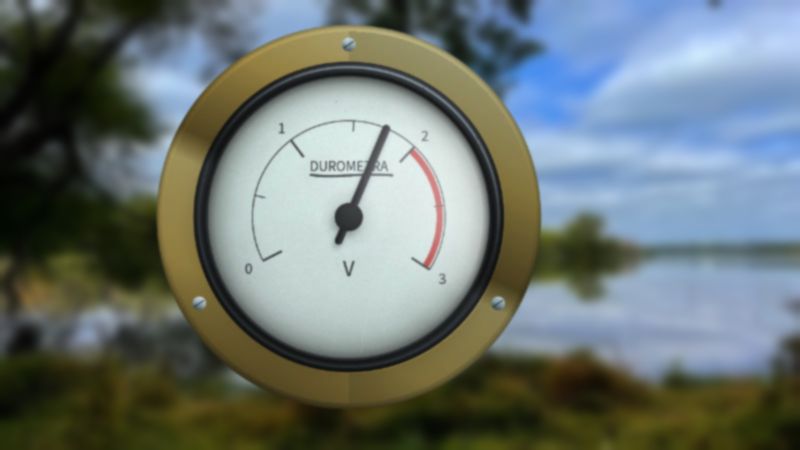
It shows {"value": 1.75, "unit": "V"}
